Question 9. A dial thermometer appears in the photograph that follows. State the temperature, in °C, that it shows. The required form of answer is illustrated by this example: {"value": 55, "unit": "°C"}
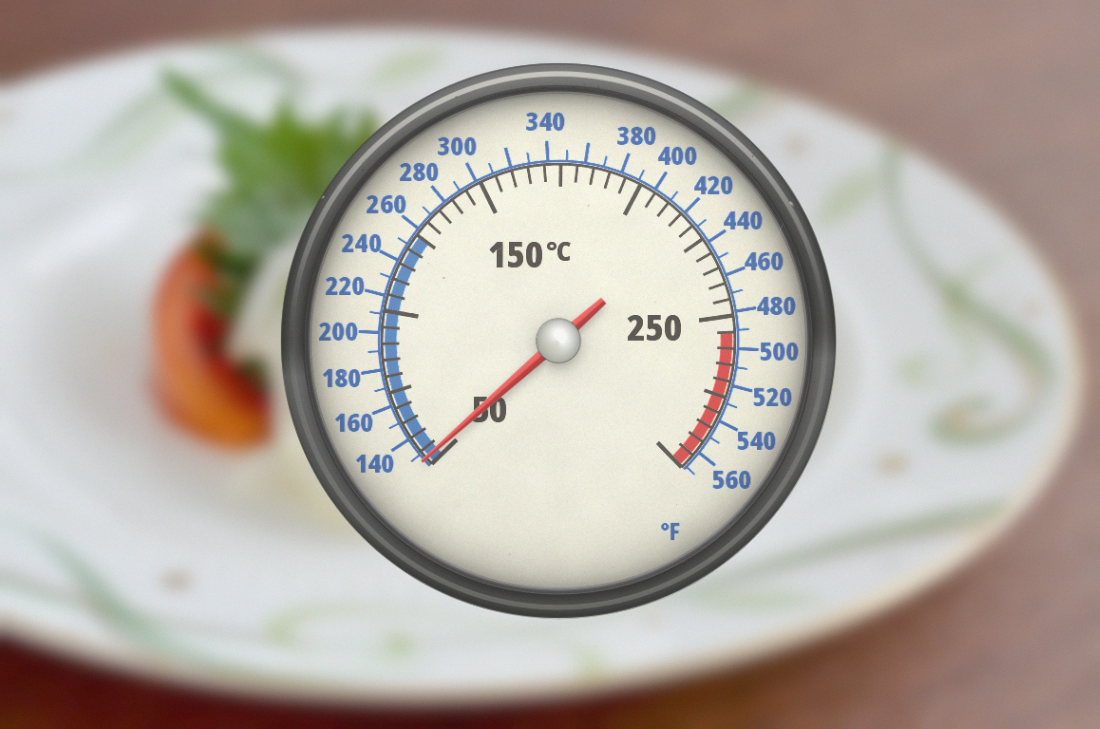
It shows {"value": 52.5, "unit": "°C"}
